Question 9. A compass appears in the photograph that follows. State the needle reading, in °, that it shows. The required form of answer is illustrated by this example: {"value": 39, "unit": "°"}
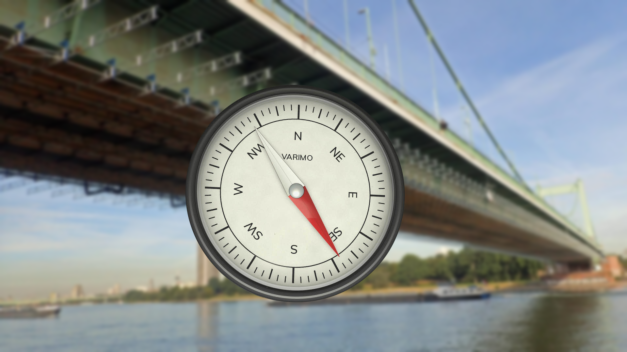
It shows {"value": 145, "unit": "°"}
